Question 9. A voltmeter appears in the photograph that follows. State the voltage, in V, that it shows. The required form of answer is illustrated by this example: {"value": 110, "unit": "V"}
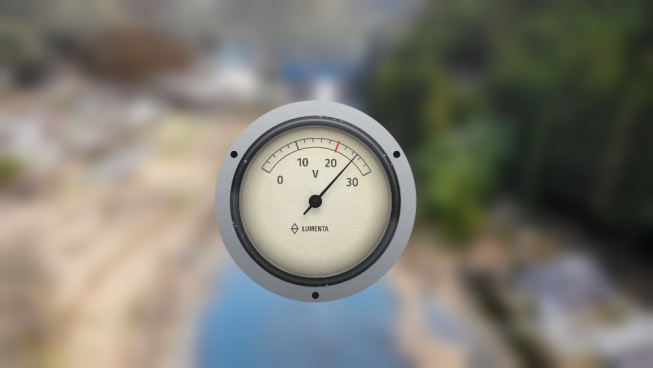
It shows {"value": 25, "unit": "V"}
